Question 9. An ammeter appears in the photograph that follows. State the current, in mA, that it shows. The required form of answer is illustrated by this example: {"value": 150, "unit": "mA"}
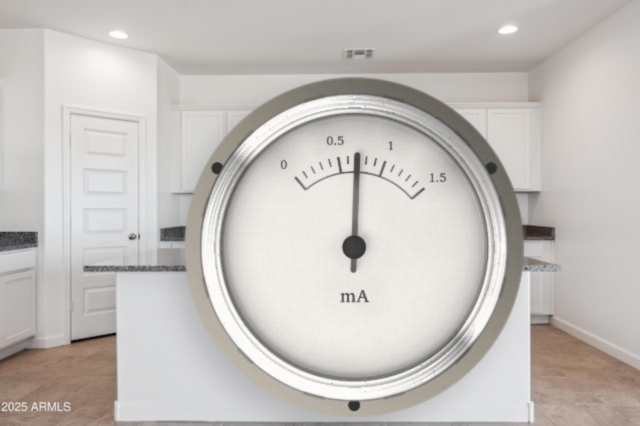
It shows {"value": 0.7, "unit": "mA"}
